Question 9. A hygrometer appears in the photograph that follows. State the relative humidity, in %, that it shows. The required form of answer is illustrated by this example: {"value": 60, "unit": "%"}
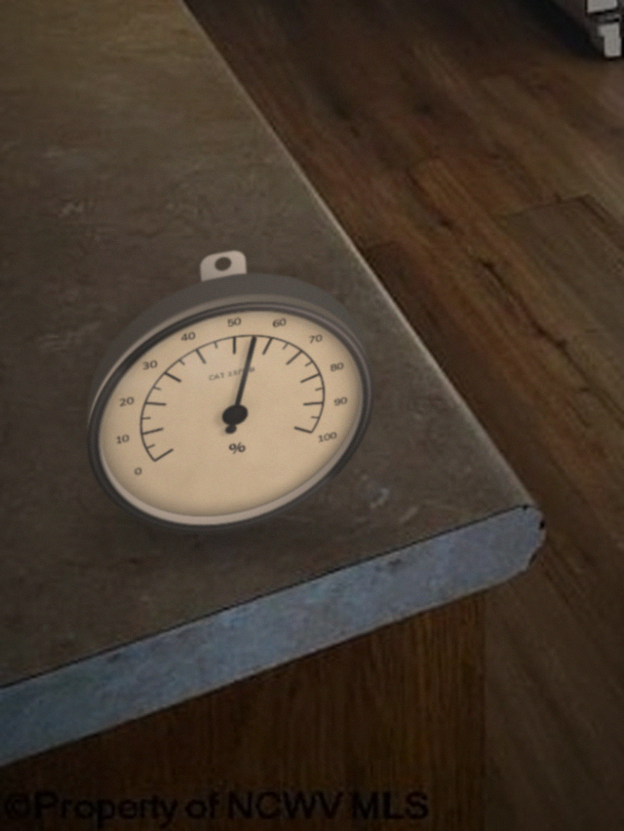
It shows {"value": 55, "unit": "%"}
